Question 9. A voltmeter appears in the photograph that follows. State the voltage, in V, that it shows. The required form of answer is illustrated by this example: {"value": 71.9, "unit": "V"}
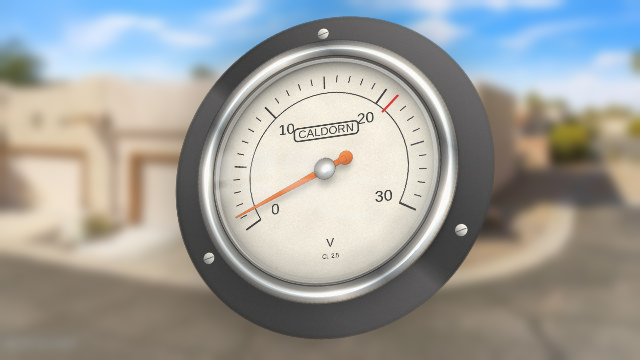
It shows {"value": 1, "unit": "V"}
